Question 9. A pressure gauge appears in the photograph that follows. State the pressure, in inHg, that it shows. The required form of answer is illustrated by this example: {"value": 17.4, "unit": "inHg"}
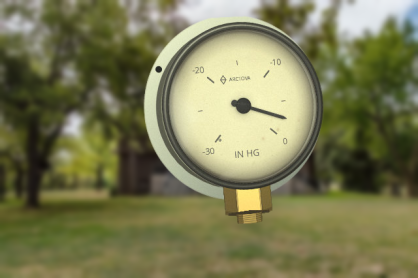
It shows {"value": -2.5, "unit": "inHg"}
